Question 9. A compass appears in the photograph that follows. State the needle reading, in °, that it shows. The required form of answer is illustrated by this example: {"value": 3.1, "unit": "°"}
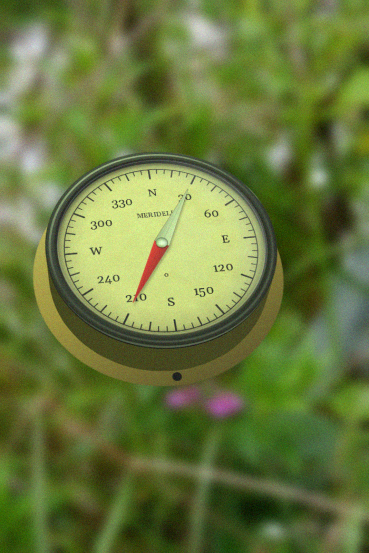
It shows {"value": 210, "unit": "°"}
